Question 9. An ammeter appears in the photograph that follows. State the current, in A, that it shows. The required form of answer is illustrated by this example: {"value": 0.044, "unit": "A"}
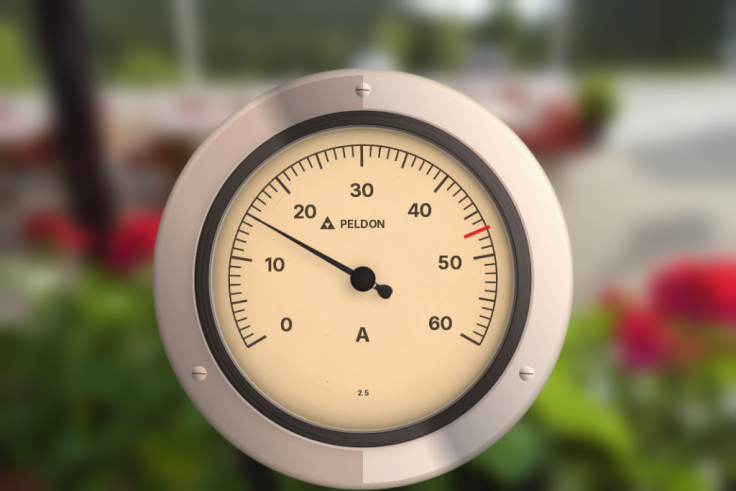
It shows {"value": 15, "unit": "A"}
